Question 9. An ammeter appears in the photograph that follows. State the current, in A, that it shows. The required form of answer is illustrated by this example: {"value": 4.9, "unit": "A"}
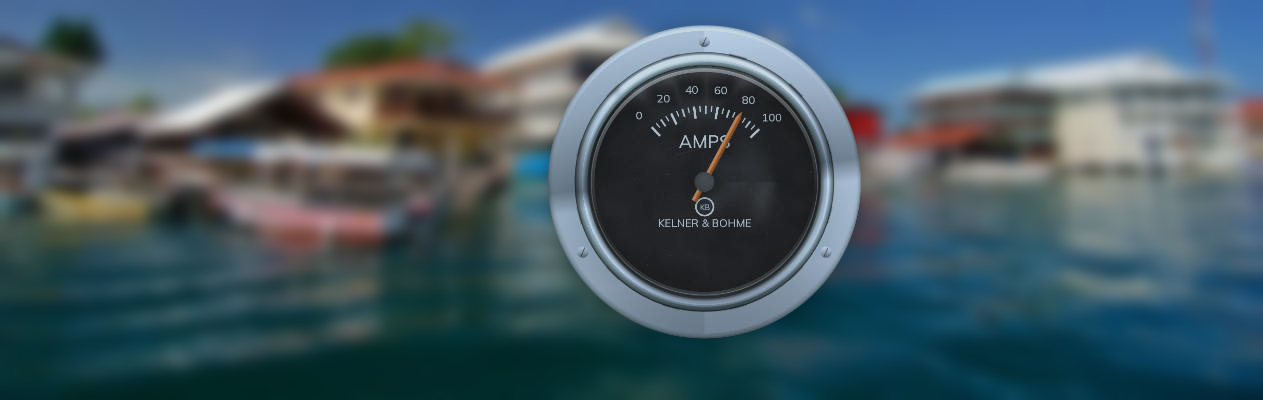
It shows {"value": 80, "unit": "A"}
